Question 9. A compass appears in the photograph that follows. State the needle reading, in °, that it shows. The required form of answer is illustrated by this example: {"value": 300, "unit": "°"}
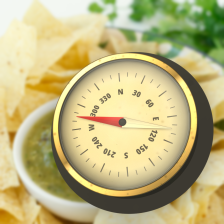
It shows {"value": 285, "unit": "°"}
